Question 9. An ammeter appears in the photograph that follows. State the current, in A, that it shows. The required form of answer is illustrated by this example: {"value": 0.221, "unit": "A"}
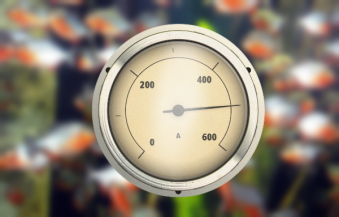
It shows {"value": 500, "unit": "A"}
